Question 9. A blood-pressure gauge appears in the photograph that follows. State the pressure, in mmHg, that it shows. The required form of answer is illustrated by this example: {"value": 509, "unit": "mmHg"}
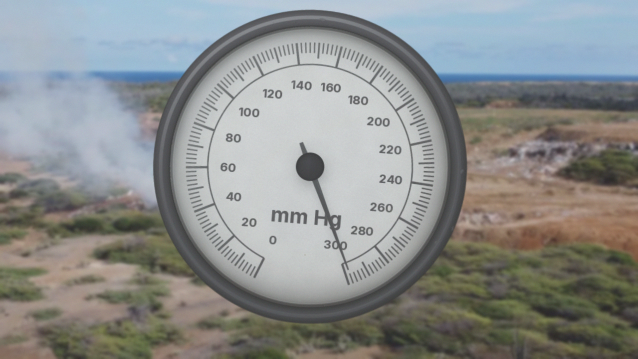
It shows {"value": 298, "unit": "mmHg"}
